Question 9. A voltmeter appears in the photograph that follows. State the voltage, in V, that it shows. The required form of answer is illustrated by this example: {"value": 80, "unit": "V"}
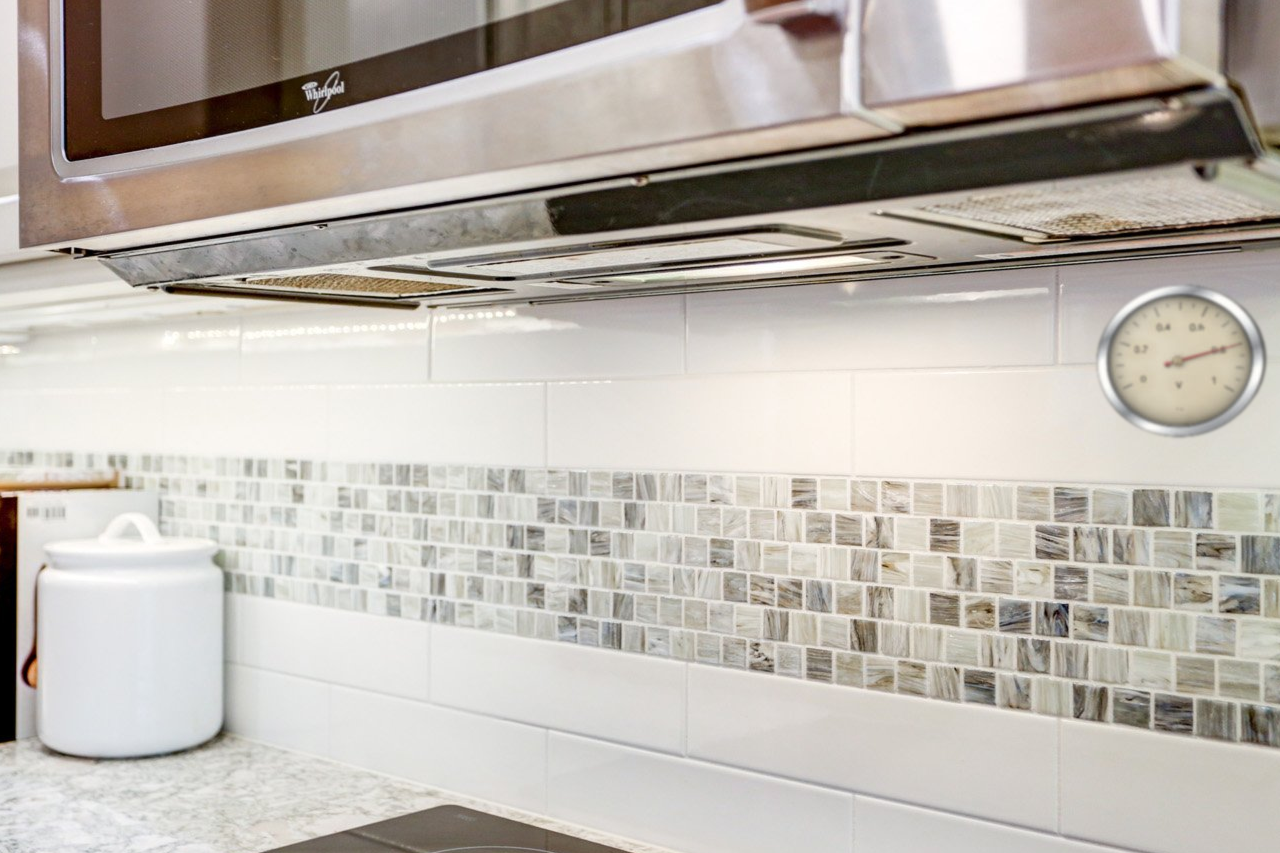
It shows {"value": 0.8, "unit": "V"}
